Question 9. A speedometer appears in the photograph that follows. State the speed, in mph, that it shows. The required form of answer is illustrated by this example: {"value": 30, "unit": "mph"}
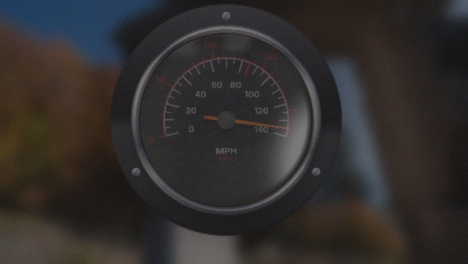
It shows {"value": 135, "unit": "mph"}
